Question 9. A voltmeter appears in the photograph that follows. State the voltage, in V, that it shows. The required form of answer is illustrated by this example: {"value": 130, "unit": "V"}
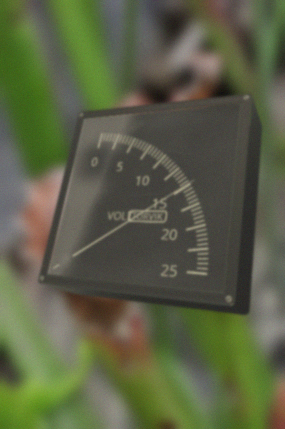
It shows {"value": 15, "unit": "V"}
